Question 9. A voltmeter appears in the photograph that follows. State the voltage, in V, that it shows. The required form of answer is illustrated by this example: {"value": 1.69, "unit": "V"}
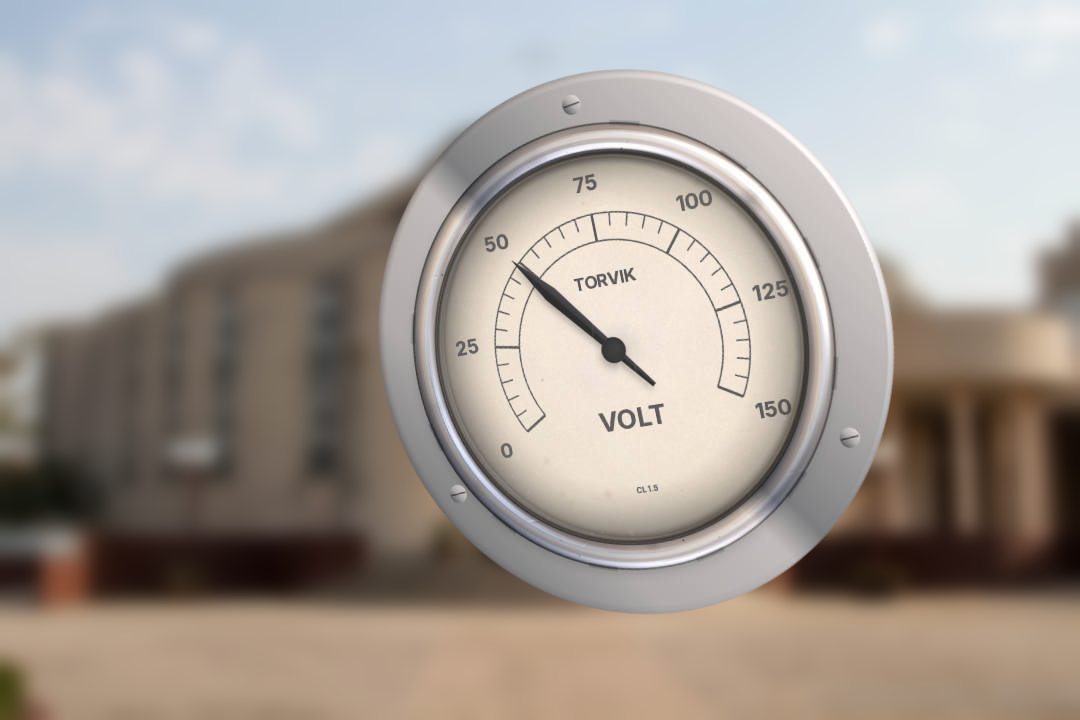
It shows {"value": 50, "unit": "V"}
